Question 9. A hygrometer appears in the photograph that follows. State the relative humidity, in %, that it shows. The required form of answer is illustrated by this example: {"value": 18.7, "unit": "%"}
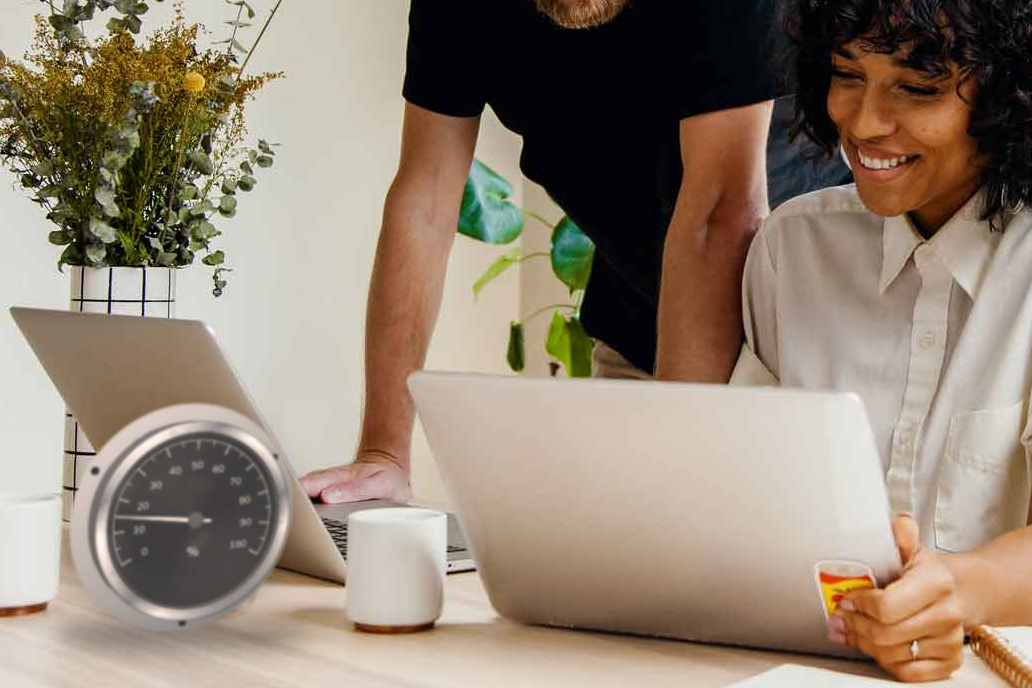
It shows {"value": 15, "unit": "%"}
